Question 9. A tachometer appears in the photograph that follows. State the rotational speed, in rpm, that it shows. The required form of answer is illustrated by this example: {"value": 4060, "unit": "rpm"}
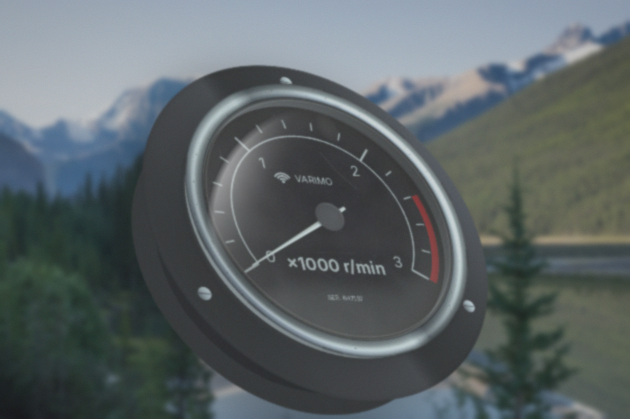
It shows {"value": 0, "unit": "rpm"}
